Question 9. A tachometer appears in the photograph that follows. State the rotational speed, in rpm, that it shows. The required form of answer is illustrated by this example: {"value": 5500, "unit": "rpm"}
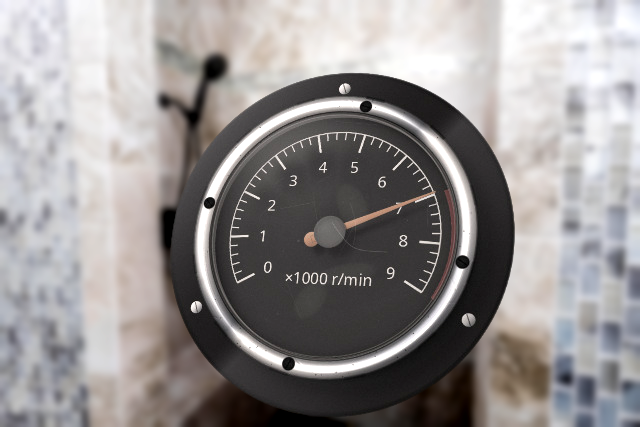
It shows {"value": 7000, "unit": "rpm"}
